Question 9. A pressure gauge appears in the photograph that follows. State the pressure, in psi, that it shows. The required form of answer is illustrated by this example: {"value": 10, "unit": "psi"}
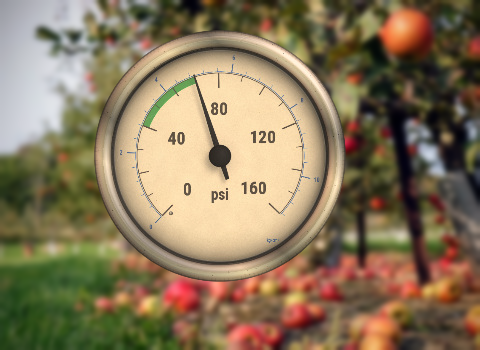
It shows {"value": 70, "unit": "psi"}
